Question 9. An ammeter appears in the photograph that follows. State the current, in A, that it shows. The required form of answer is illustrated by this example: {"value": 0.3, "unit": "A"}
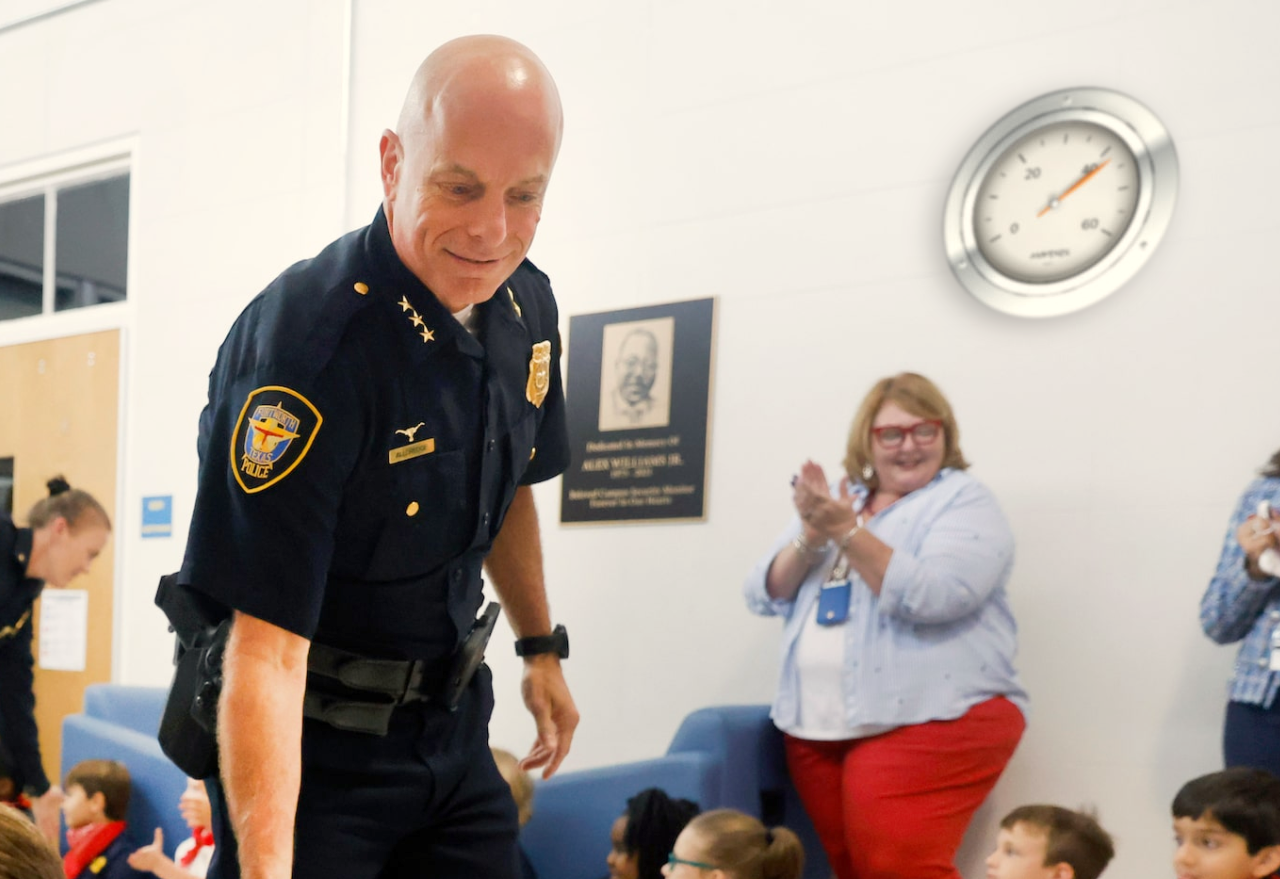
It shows {"value": 42.5, "unit": "A"}
